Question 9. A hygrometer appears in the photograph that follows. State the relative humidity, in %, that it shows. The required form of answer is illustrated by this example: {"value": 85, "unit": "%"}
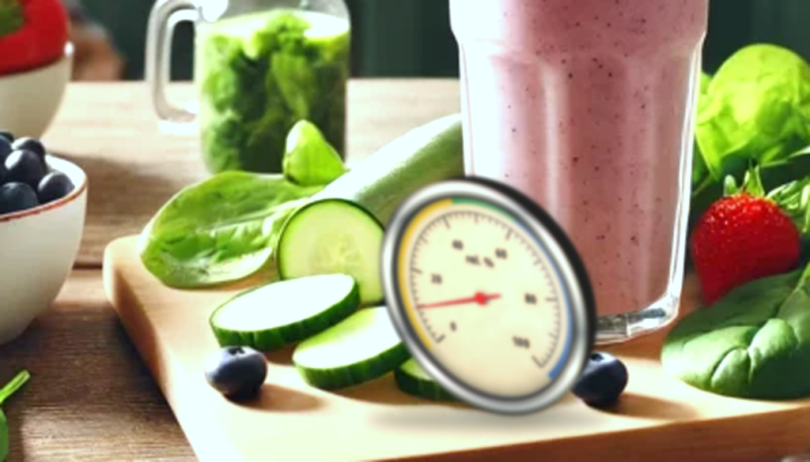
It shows {"value": 10, "unit": "%"}
